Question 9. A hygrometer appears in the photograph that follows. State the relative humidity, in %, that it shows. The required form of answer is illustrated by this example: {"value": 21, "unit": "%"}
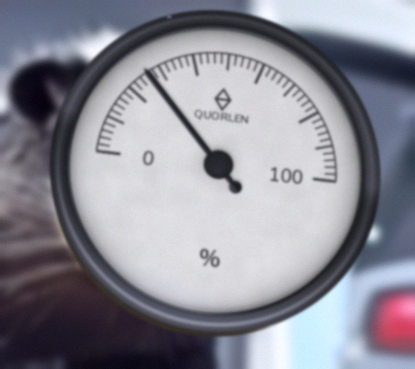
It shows {"value": 26, "unit": "%"}
